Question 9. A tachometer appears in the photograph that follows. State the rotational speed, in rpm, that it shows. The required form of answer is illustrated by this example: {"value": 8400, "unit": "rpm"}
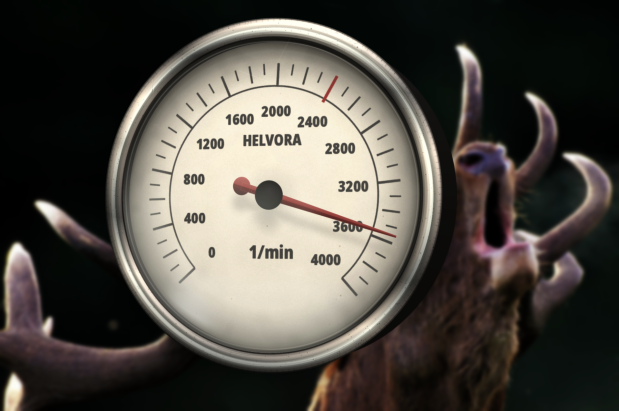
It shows {"value": 3550, "unit": "rpm"}
